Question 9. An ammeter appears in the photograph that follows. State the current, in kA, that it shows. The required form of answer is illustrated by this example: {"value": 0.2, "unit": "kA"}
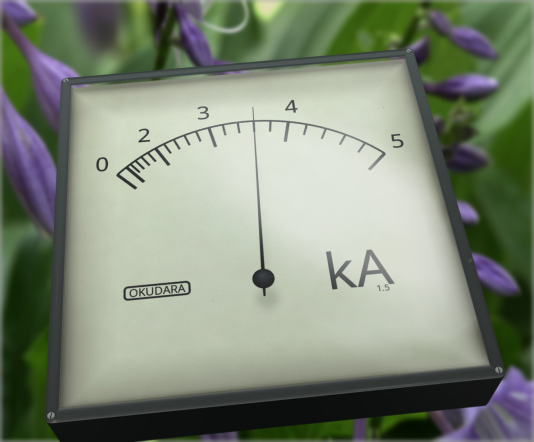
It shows {"value": 3.6, "unit": "kA"}
